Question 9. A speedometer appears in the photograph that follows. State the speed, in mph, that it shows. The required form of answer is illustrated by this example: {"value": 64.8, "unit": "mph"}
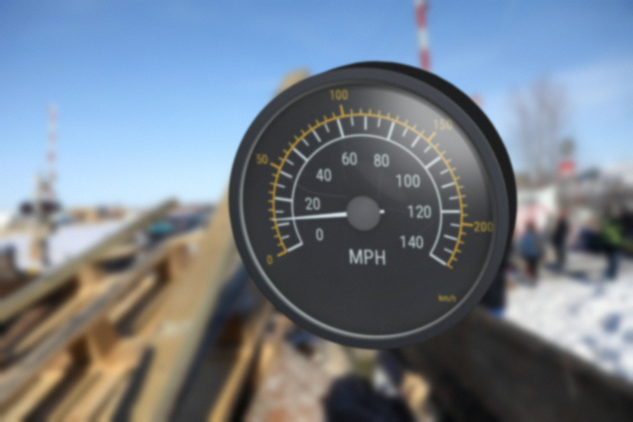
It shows {"value": 12.5, "unit": "mph"}
